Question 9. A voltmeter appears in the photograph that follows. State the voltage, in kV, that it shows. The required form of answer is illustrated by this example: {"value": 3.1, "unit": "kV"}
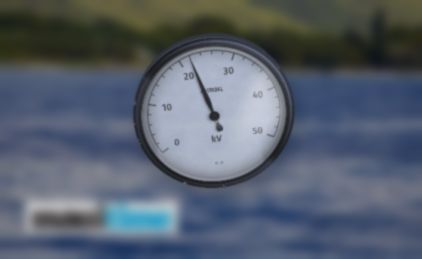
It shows {"value": 22, "unit": "kV"}
